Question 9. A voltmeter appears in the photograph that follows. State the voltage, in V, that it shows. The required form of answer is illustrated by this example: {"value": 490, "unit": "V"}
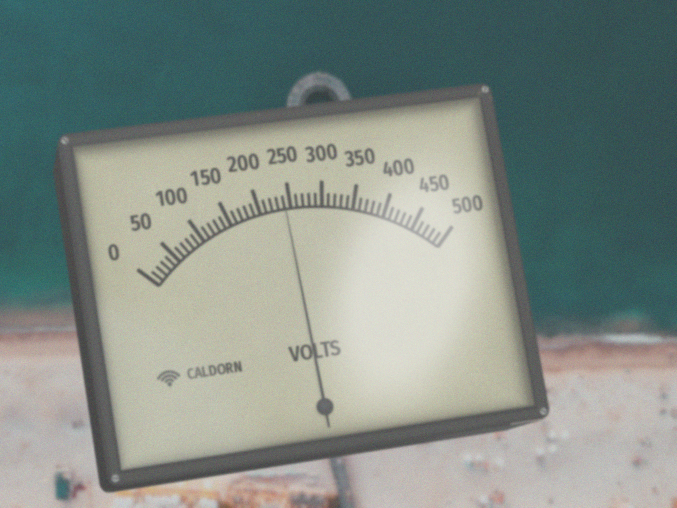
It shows {"value": 240, "unit": "V"}
